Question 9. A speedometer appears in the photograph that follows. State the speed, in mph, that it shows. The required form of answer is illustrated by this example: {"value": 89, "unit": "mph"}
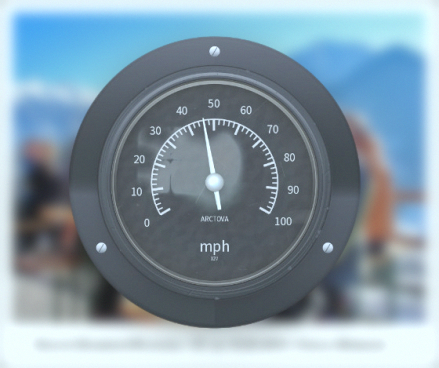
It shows {"value": 46, "unit": "mph"}
